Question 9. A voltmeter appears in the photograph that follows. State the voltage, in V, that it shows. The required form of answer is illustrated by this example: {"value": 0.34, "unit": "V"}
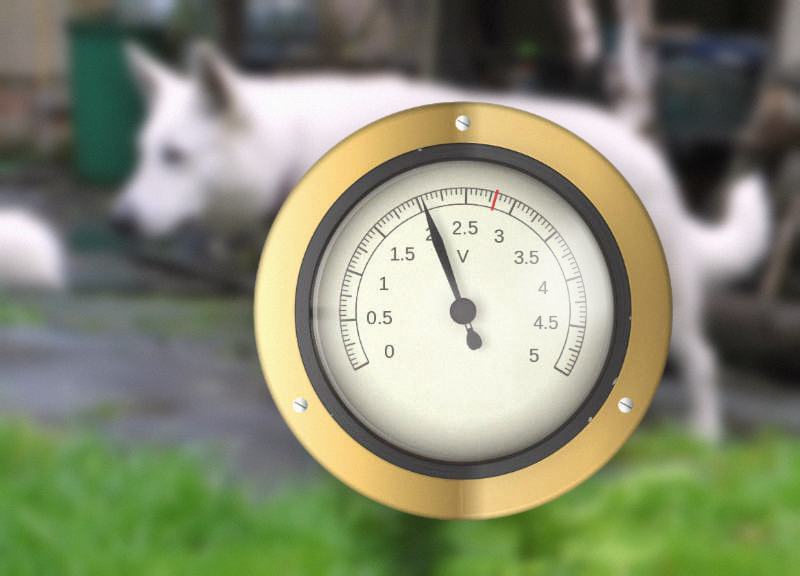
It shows {"value": 2.05, "unit": "V"}
